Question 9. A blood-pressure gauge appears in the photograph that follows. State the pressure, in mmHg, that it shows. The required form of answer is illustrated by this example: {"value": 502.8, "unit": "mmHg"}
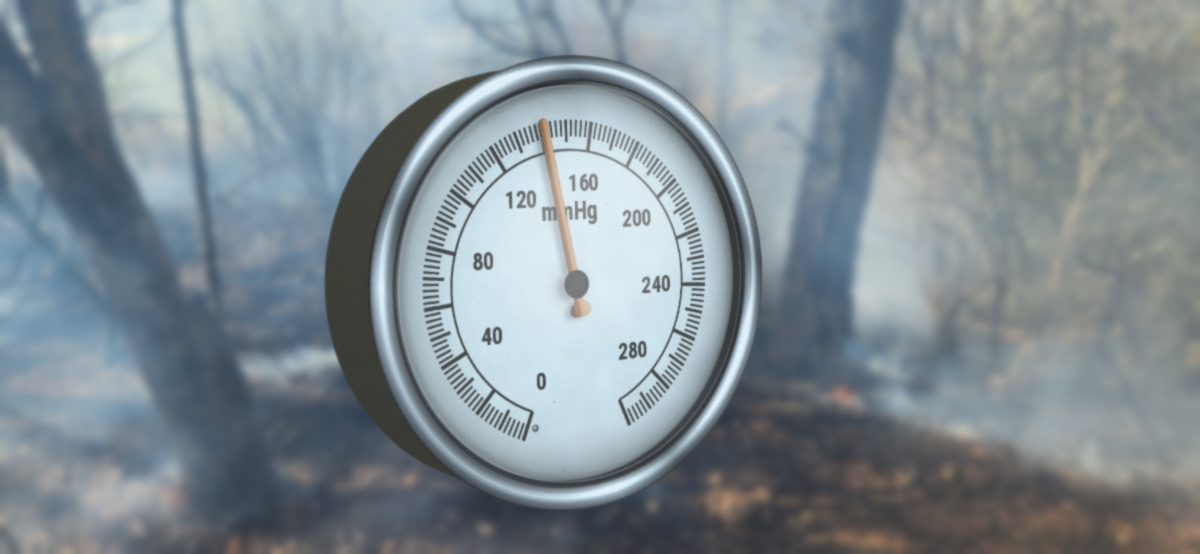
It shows {"value": 140, "unit": "mmHg"}
